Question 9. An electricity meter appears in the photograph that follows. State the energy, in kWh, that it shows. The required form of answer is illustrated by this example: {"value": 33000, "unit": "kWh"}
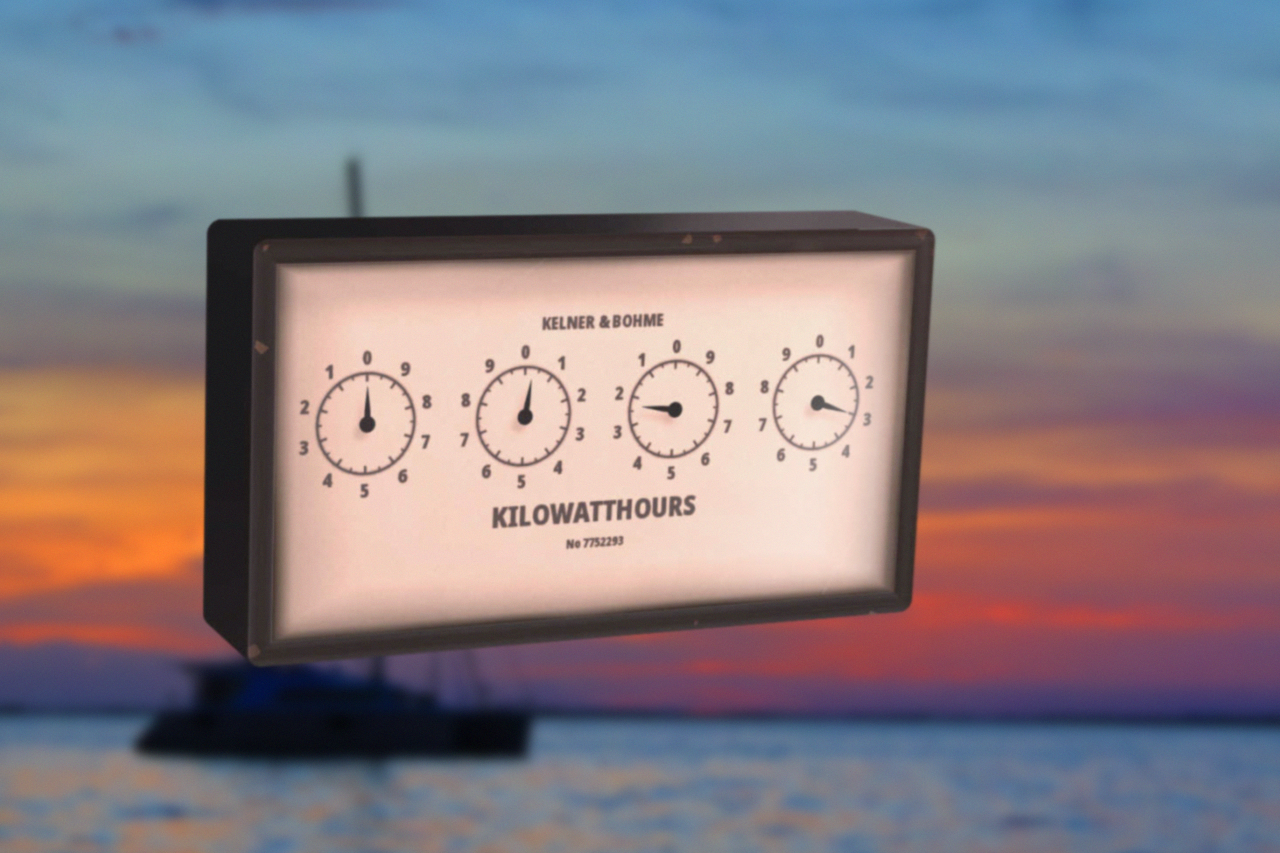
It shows {"value": 23, "unit": "kWh"}
